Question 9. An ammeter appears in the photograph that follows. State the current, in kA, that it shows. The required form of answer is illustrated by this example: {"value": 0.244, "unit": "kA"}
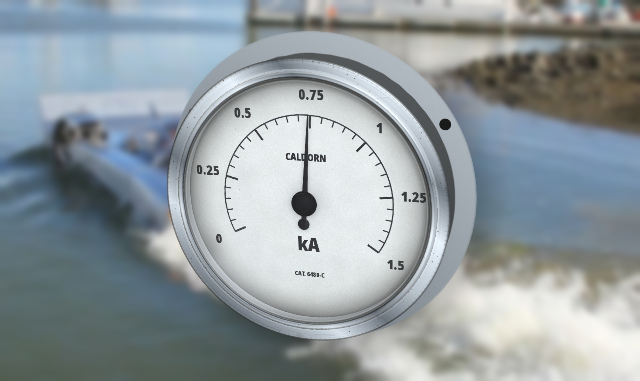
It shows {"value": 0.75, "unit": "kA"}
